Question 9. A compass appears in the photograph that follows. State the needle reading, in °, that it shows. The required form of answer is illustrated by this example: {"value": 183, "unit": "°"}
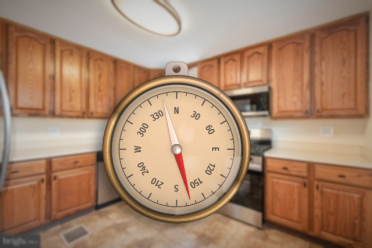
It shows {"value": 165, "unit": "°"}
